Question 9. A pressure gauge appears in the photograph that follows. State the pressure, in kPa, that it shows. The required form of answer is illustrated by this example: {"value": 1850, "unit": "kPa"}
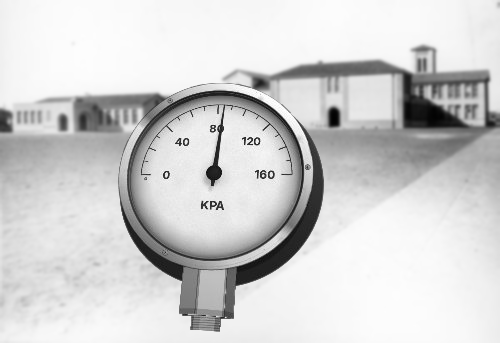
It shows {"value": 85, "unit": "kPa"}
